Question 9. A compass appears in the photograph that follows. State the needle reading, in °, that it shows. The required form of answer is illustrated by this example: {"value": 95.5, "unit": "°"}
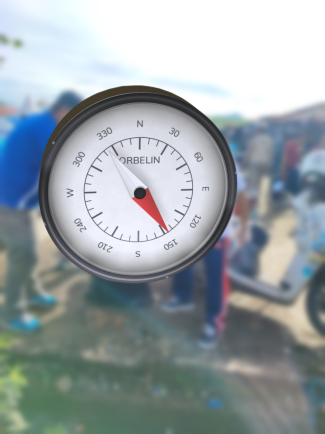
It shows {"value": 145, "unit": "°"}
